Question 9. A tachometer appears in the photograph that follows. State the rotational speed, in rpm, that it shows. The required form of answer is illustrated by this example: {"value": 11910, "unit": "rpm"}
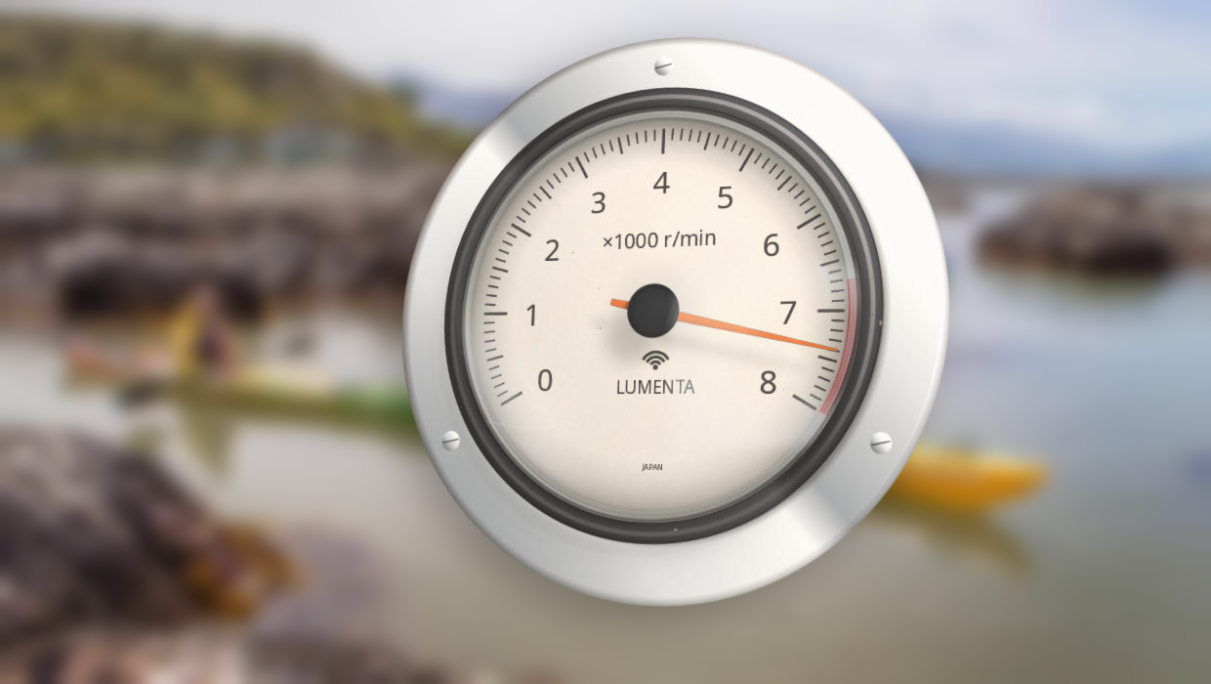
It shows {"value": 7400, "unit": "rpm"}
